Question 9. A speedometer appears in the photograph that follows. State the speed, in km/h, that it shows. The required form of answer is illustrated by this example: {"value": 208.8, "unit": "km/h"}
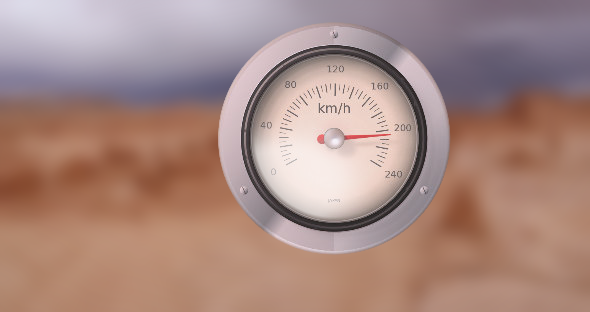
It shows {"value": 205, "unit": "km/h"}
